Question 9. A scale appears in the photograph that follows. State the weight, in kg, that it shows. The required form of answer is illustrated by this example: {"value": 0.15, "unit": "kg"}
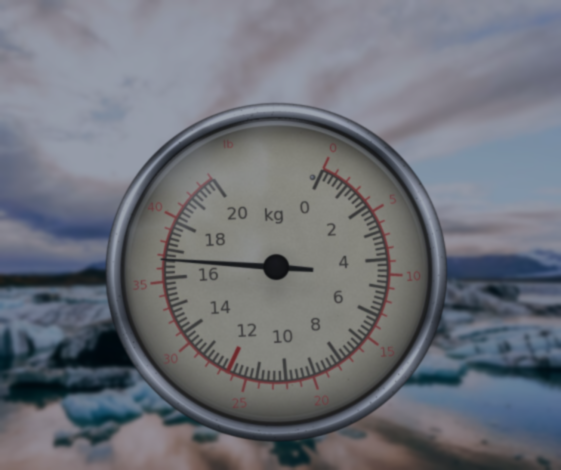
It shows {"value": 16.6, "unit": "kg"}
